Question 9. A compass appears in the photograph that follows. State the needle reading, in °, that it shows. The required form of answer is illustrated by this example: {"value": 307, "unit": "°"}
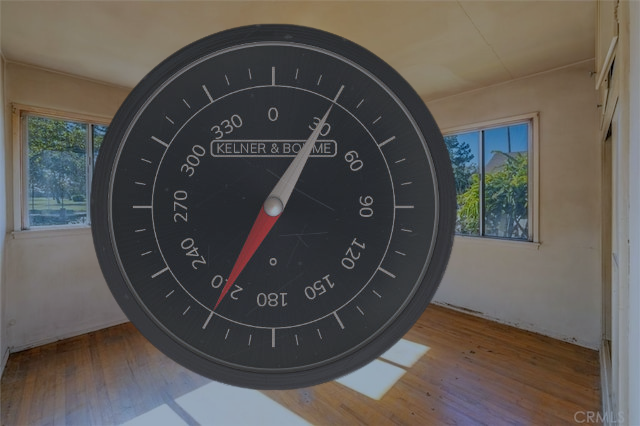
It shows {"value": 210, "unit": "°"}
